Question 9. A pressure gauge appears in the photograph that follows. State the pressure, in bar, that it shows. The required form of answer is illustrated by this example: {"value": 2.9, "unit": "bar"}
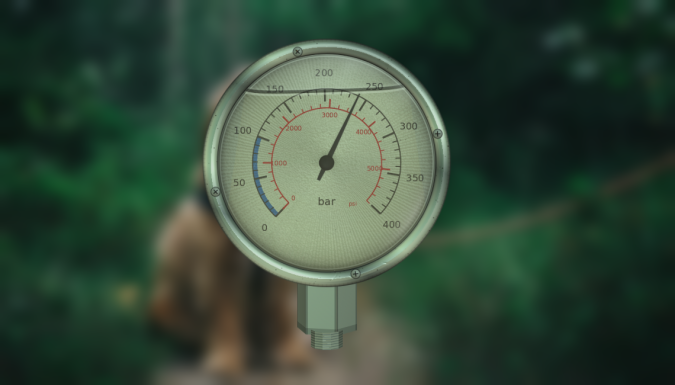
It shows {"value": 240, "unit": "bar"}
